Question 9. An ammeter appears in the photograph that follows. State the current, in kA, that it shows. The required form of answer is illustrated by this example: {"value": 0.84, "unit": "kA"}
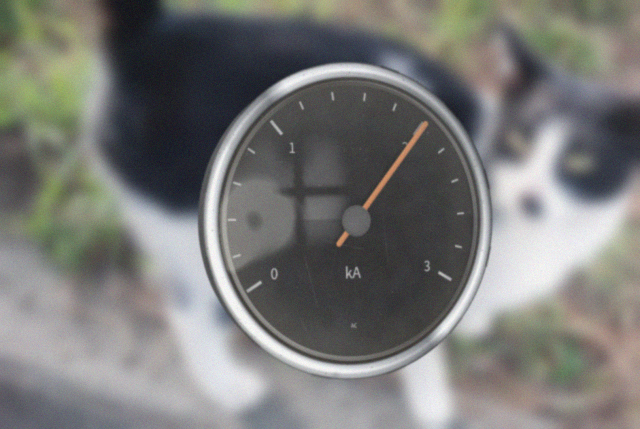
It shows {"value": 2, "unit": "kA"}
